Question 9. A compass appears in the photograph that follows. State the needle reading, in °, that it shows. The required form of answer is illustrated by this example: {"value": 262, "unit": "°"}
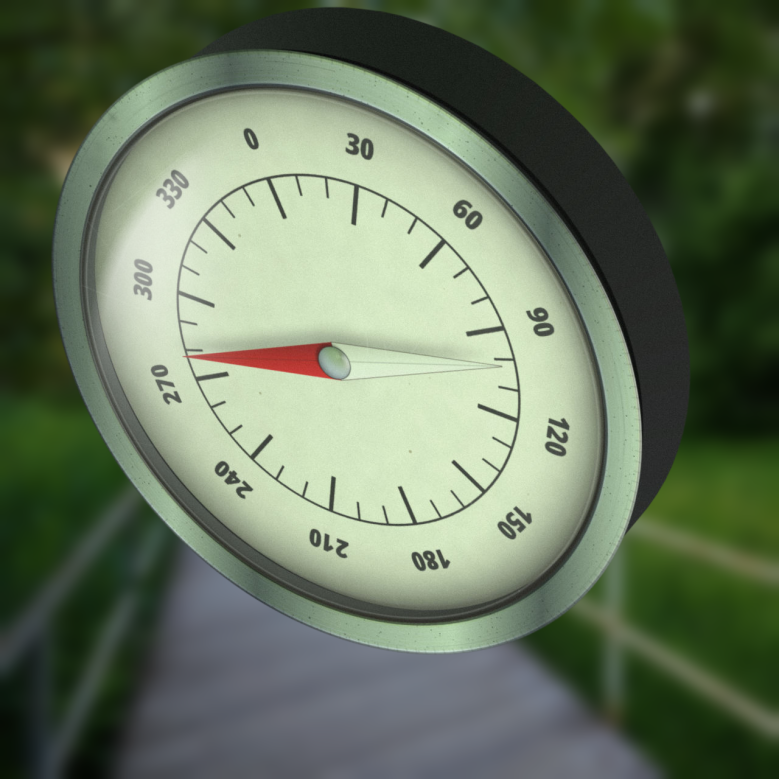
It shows {"value": 280, "unit": "°"}
